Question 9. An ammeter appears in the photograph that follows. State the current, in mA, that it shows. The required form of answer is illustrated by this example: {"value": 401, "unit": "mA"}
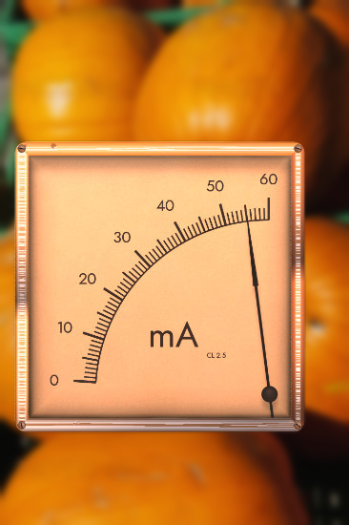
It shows {"value": 55, "unit": "mA"}
